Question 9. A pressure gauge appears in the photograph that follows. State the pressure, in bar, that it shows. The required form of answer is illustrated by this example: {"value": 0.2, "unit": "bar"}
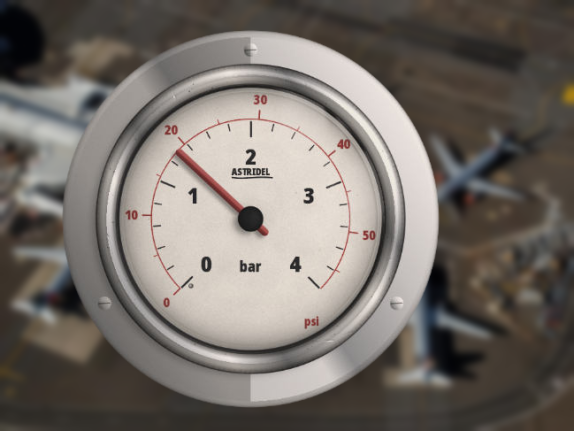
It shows {"value": 1.3, "unit": "bar"}
